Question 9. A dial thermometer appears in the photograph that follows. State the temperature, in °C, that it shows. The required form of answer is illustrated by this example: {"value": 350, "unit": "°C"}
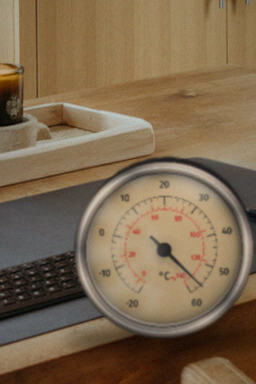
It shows {"value": 56, "unit": "°C"}
